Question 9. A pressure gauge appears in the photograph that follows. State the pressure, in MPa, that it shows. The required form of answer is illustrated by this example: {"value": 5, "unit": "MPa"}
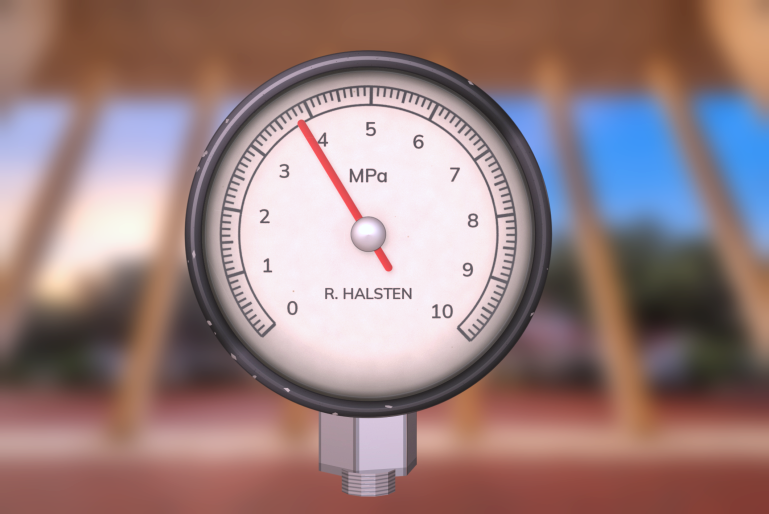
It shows {"value": 3.8, "unit": "MPa"}
